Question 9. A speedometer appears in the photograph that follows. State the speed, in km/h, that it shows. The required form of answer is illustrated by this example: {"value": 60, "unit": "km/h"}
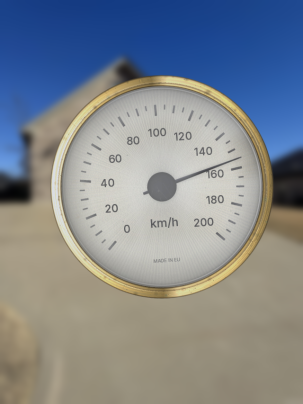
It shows {"value": 155, "unit": "km/h"}
